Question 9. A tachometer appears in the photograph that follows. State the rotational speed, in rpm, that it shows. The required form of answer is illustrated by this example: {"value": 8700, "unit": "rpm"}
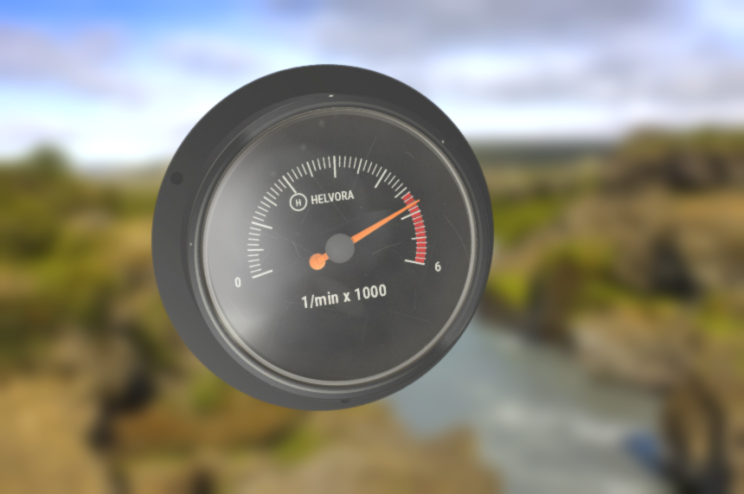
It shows {"value": 4800, "unit": "rpm"}
